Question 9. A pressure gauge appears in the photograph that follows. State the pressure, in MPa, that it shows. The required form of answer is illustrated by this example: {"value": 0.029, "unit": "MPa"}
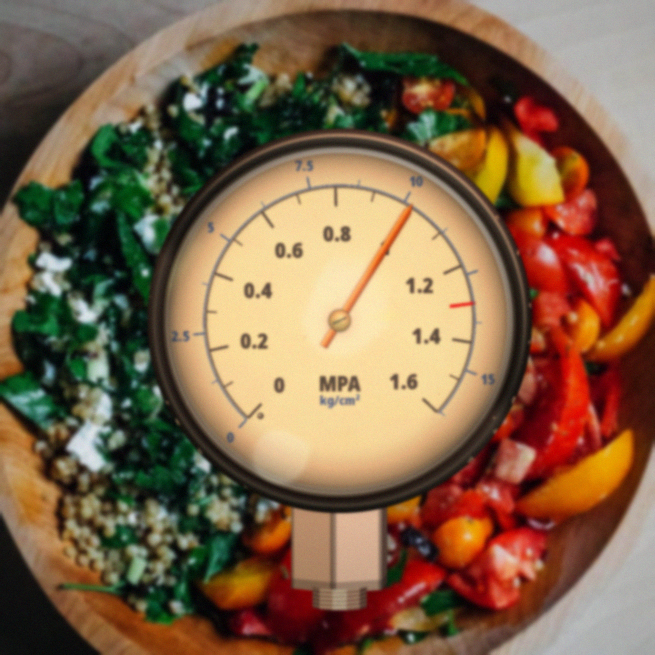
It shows {"value": 1, "unit": "MPa"}
